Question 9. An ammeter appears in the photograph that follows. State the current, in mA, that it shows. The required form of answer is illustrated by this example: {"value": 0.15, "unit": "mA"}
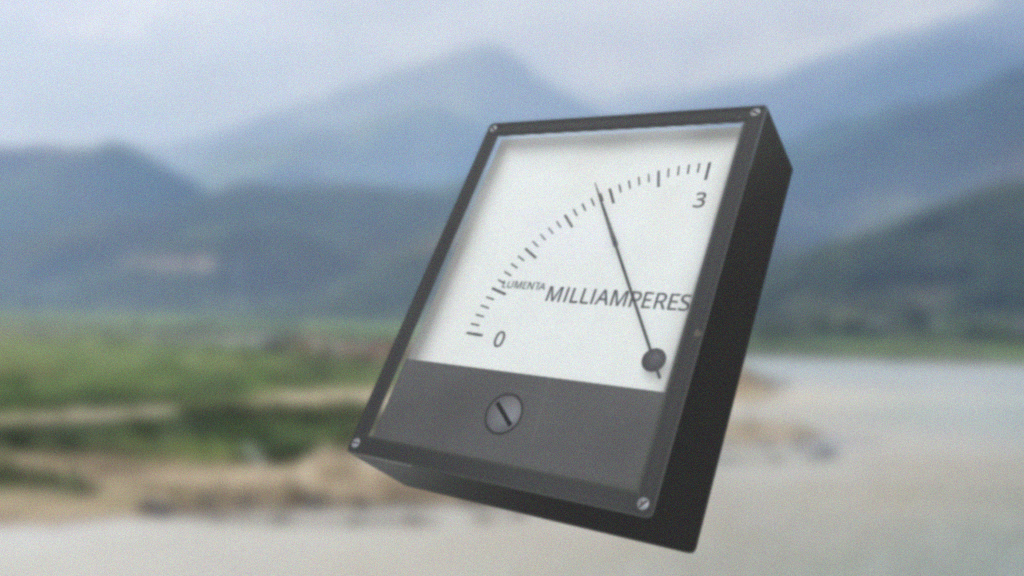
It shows {"value": 1.9, "unit": "mA"}
